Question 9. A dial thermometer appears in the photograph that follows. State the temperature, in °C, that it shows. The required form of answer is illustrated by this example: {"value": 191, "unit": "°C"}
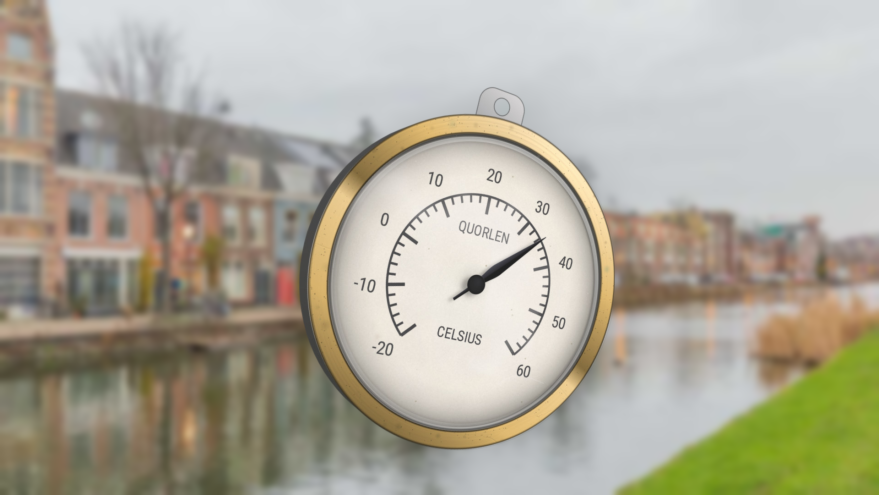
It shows {"value": 34, "unit": "°C"}
